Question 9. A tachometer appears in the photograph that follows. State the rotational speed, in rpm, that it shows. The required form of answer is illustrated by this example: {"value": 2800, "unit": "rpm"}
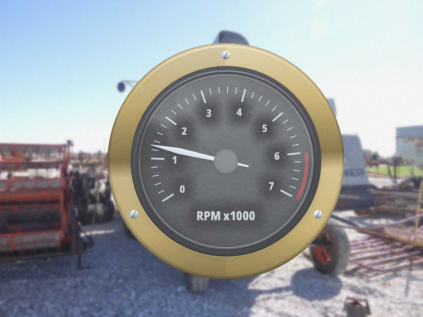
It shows {"value": 1300, "unit": "rpm"}
